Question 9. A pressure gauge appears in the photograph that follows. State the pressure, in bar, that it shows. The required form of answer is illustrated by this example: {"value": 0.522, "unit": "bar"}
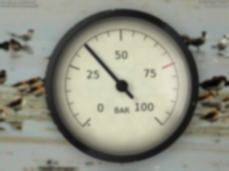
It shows {"value": 35, "unit": "bar"}
